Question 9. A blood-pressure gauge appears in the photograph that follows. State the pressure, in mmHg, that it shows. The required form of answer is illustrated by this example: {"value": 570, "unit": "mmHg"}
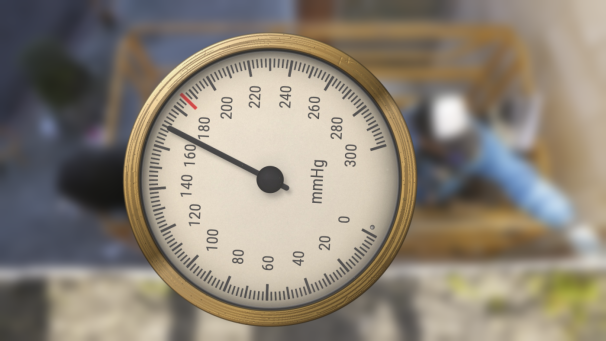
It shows {"value": 170, "unit": "mmHg"}
